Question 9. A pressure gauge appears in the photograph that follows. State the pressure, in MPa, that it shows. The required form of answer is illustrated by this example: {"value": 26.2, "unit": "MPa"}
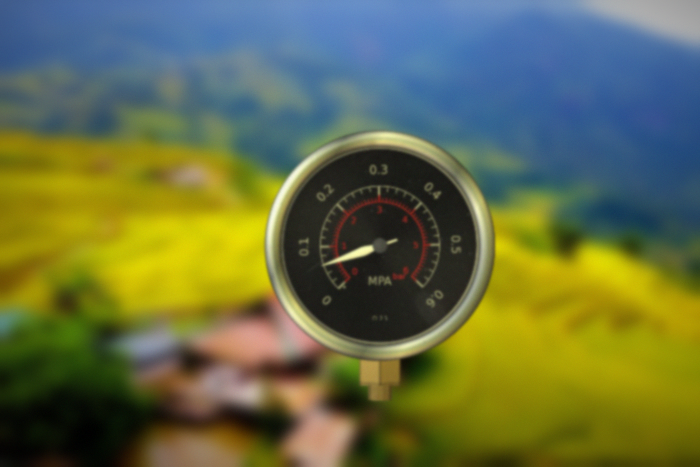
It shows {"value": 0.06, "unit": "MPa"}
